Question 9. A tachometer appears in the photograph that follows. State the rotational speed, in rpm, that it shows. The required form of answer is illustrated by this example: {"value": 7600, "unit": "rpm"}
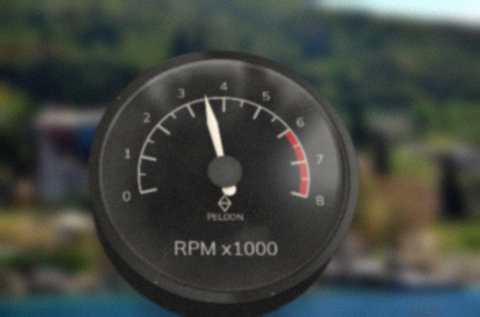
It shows {"value": 3500, "unit": "rpm"}
